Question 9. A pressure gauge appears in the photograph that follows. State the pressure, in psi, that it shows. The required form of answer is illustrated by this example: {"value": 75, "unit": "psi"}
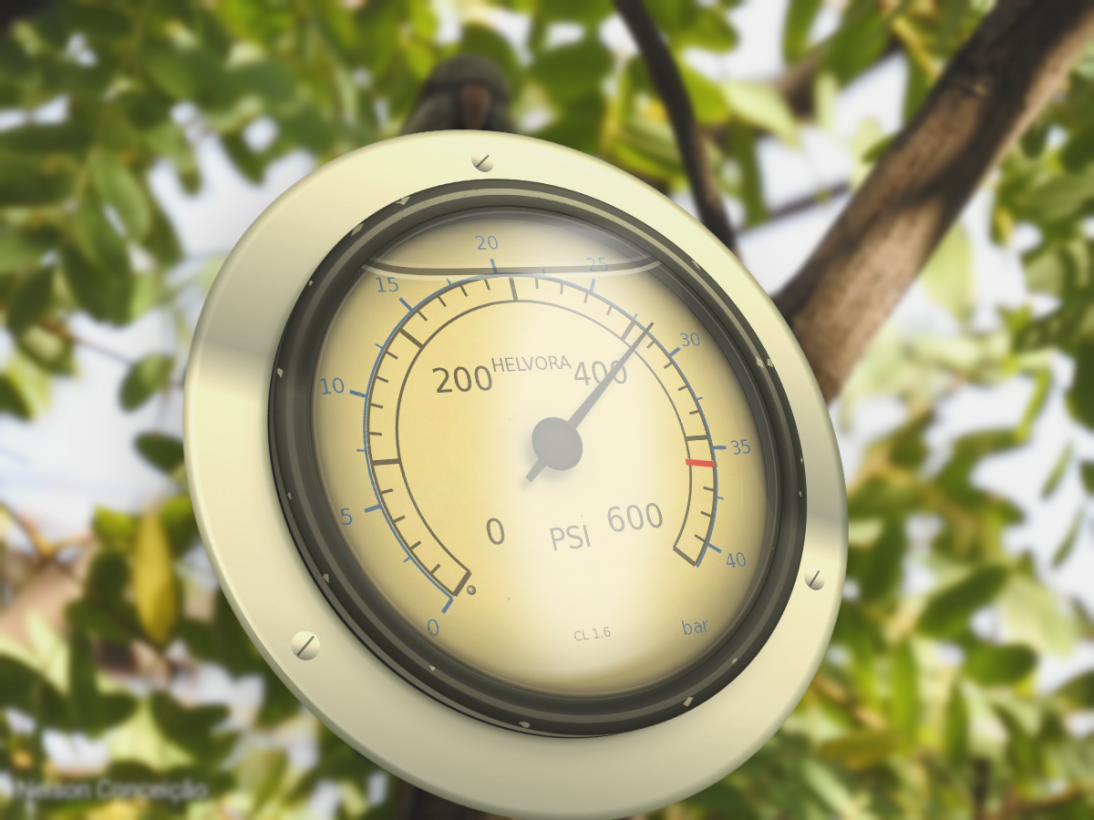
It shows {"value": 410, "unit": "psi"}
